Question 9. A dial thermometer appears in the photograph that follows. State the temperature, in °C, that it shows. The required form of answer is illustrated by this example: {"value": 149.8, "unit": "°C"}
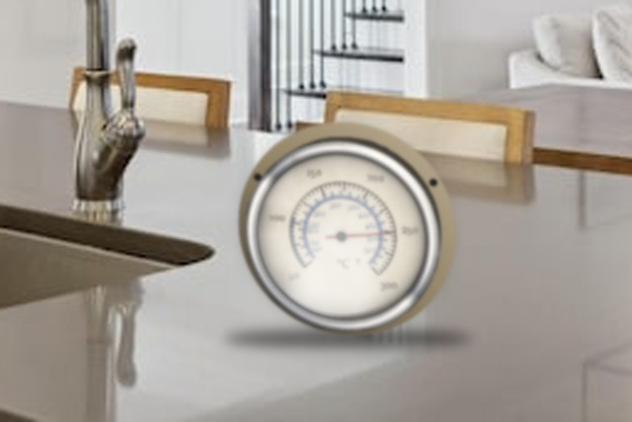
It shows {"value": 250, "unit": "°C"}
